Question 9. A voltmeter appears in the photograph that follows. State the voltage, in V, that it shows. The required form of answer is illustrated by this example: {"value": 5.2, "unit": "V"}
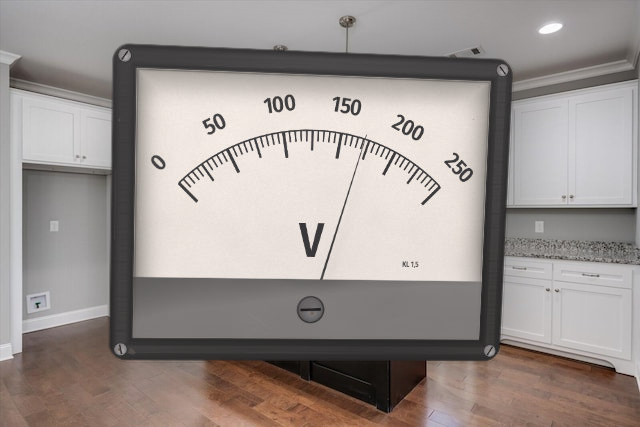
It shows {"value": 170, "unit": "V"}
